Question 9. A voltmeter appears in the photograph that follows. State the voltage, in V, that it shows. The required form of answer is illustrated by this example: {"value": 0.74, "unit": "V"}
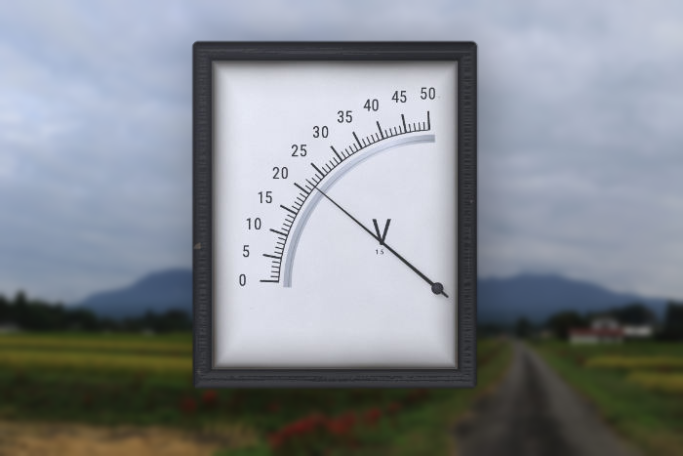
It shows {"value": 22, "unit": "V"}
